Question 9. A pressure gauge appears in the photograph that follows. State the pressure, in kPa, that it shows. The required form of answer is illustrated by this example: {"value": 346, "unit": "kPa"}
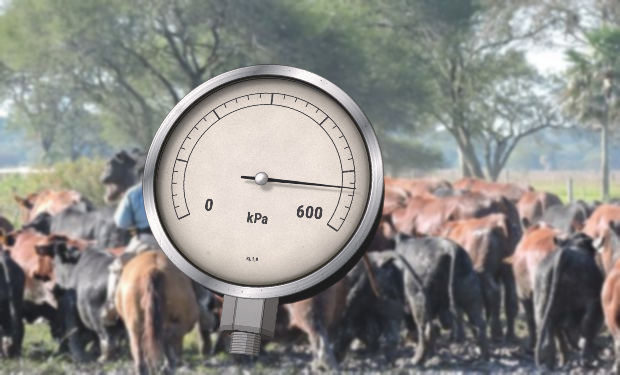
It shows {"value": 530, "unit": "kPa"}
